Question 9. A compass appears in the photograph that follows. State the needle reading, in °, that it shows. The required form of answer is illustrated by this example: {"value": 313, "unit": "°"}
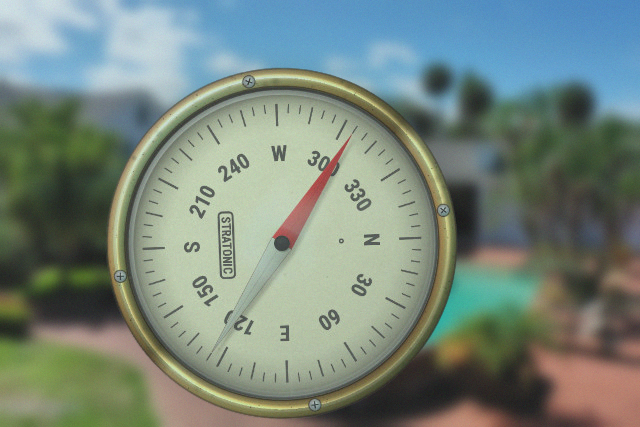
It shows {"value": 305, "unit": "°"}
